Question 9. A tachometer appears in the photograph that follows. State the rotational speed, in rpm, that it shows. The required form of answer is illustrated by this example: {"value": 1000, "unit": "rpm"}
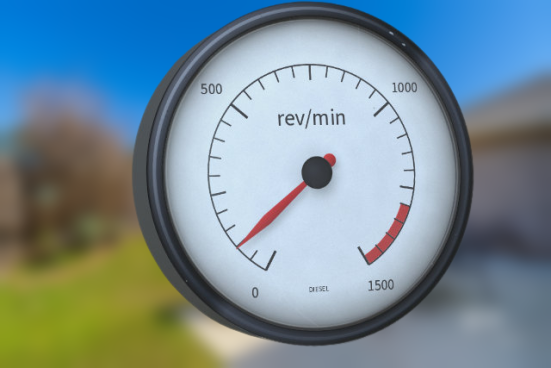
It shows {"value": 100, "unit": "rpm"}
